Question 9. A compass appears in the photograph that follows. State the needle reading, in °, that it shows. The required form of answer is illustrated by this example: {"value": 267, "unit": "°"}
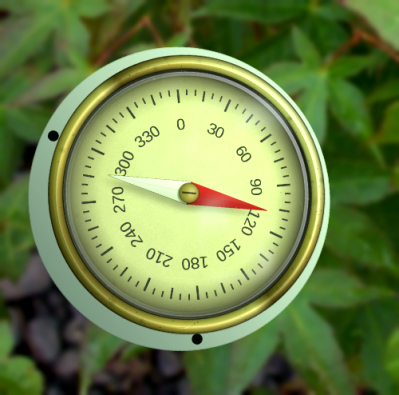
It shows {"value": 107.5, "unit": "°"}
